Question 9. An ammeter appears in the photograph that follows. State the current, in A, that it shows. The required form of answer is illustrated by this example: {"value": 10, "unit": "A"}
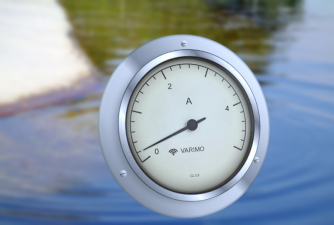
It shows {"value": 0.2, "unit": "A"}
